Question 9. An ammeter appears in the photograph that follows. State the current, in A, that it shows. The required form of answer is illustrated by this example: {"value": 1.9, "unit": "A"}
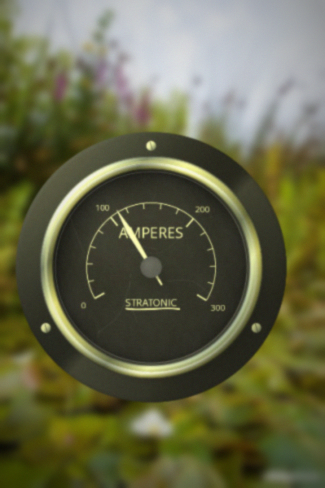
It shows {"value": 110, "unit": "A"}
